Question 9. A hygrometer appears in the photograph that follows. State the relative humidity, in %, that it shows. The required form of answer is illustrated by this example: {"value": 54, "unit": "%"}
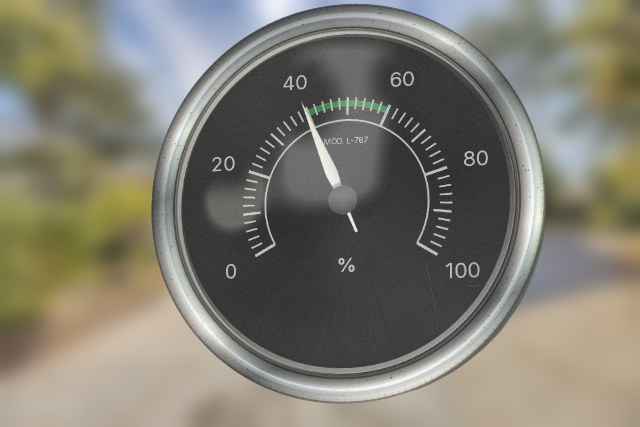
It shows {"value": 40, "unit": "%"}
